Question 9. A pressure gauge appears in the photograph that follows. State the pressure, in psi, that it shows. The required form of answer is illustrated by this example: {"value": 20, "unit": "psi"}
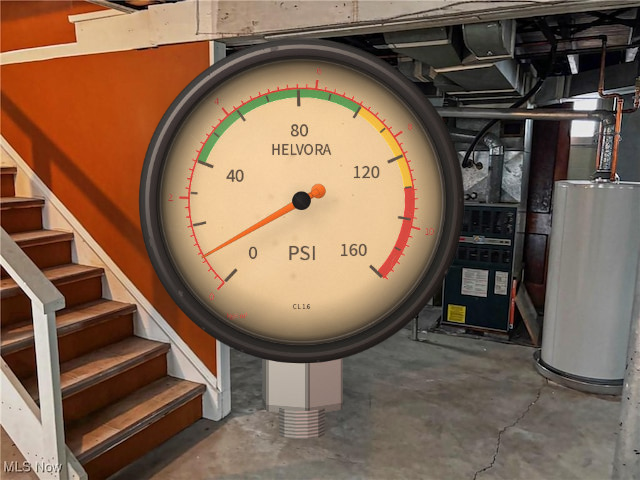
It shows {"value": 10, "unit": "psi"}
